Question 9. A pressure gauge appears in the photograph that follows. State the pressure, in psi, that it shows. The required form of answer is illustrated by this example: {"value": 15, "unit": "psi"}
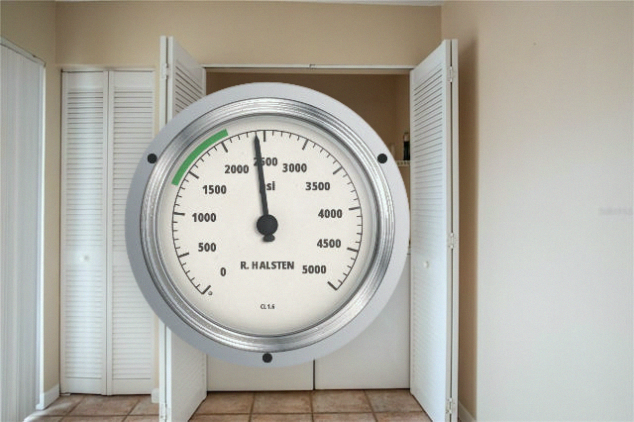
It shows {"value": 2400, "unit": "psi"}
